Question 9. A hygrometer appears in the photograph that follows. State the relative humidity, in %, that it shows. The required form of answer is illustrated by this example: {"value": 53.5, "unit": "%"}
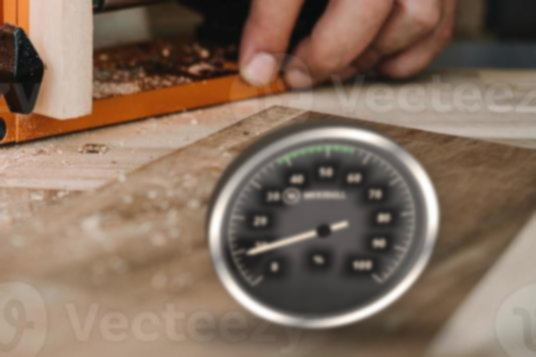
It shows {"value": 10, "unit": "%"}
